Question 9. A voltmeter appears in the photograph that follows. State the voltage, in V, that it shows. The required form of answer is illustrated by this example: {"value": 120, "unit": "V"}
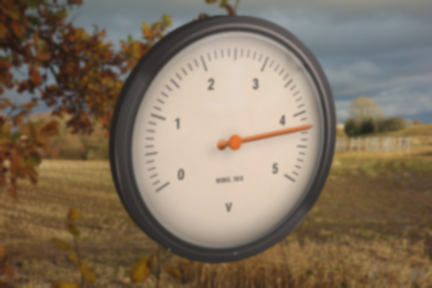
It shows {"value": 4.2, "unit": "V"}
